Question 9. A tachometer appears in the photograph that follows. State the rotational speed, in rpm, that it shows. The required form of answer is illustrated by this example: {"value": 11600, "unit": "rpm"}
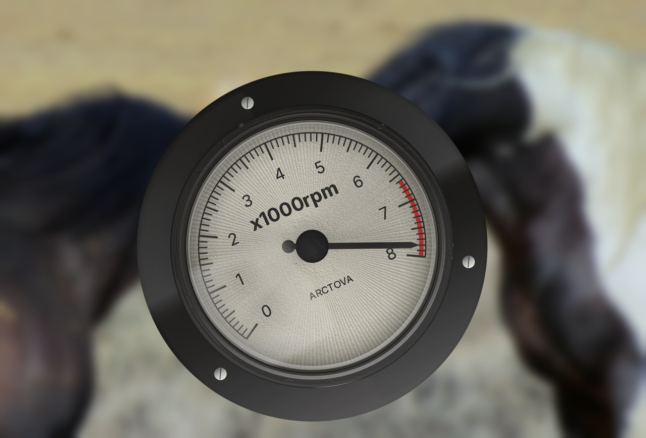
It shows {"value": 7800, "unit": "rpm"}
